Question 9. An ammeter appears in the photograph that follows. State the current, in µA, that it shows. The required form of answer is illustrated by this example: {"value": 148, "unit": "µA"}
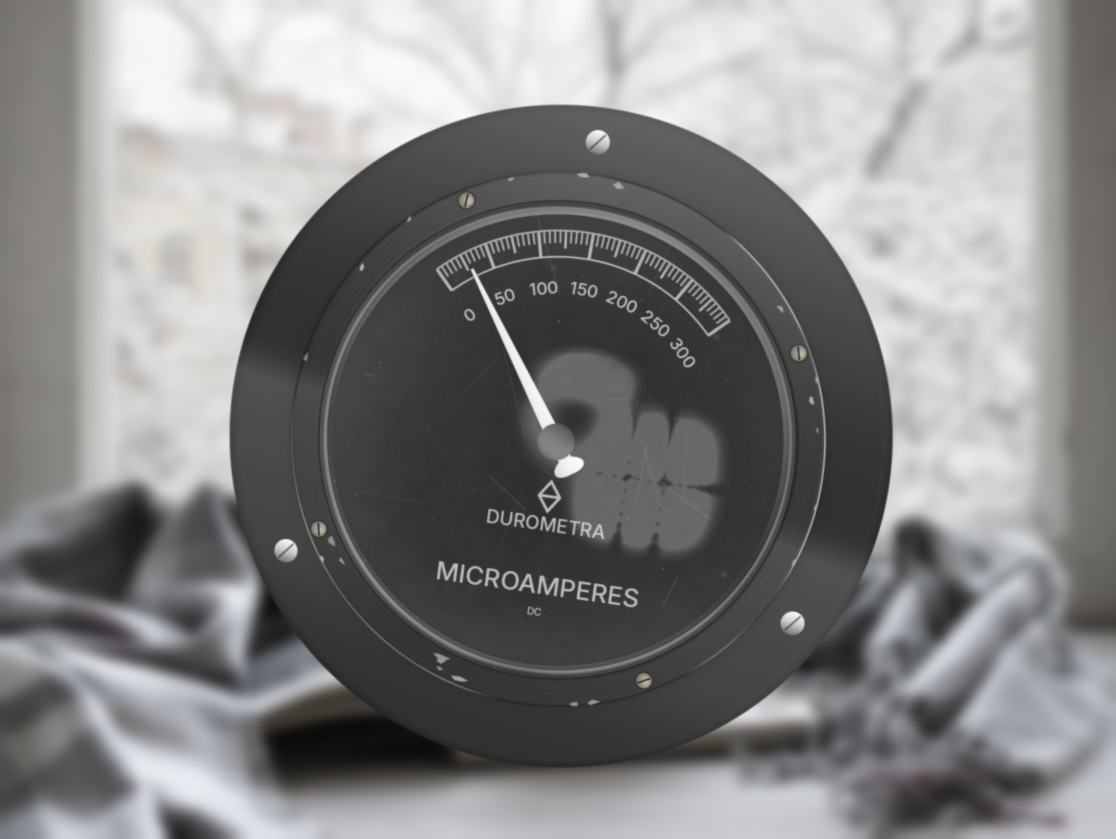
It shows {"value": 30, "unit": "µA"}
